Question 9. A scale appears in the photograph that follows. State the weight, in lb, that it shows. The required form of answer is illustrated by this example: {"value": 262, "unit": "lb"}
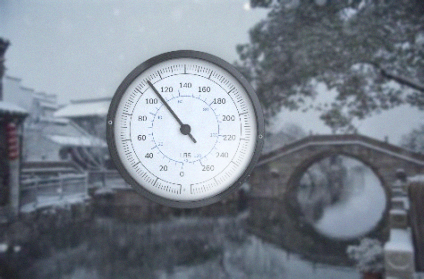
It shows {"value": 110, "unit": "lb"}
